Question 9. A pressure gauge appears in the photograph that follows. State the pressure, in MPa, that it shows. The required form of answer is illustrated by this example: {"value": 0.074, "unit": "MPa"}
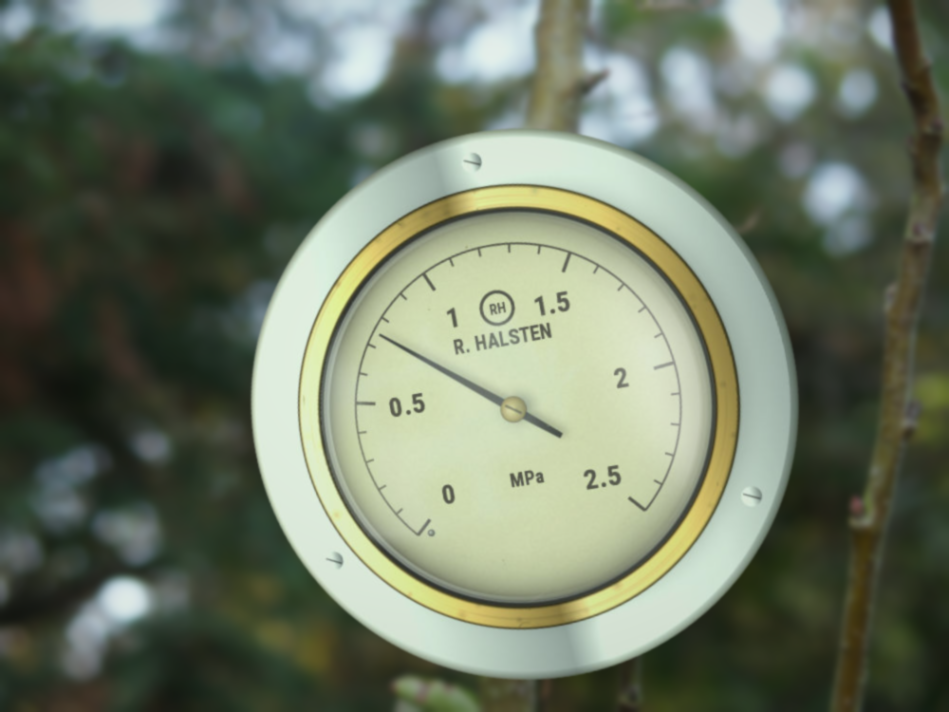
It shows {"value": 0.75, "unit": "MPa"}
